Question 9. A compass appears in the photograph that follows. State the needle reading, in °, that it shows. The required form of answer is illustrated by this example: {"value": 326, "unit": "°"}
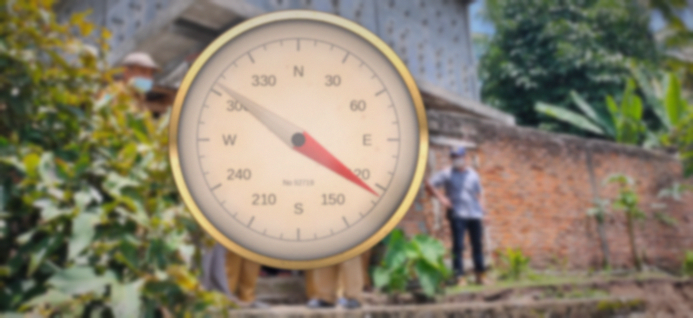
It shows {"value": 125, "unit": "°"}
